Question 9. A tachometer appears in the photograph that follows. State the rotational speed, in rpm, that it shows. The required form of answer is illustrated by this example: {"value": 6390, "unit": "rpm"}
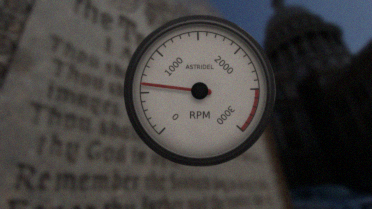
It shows {"value": 600, "unit": "rpm"}
